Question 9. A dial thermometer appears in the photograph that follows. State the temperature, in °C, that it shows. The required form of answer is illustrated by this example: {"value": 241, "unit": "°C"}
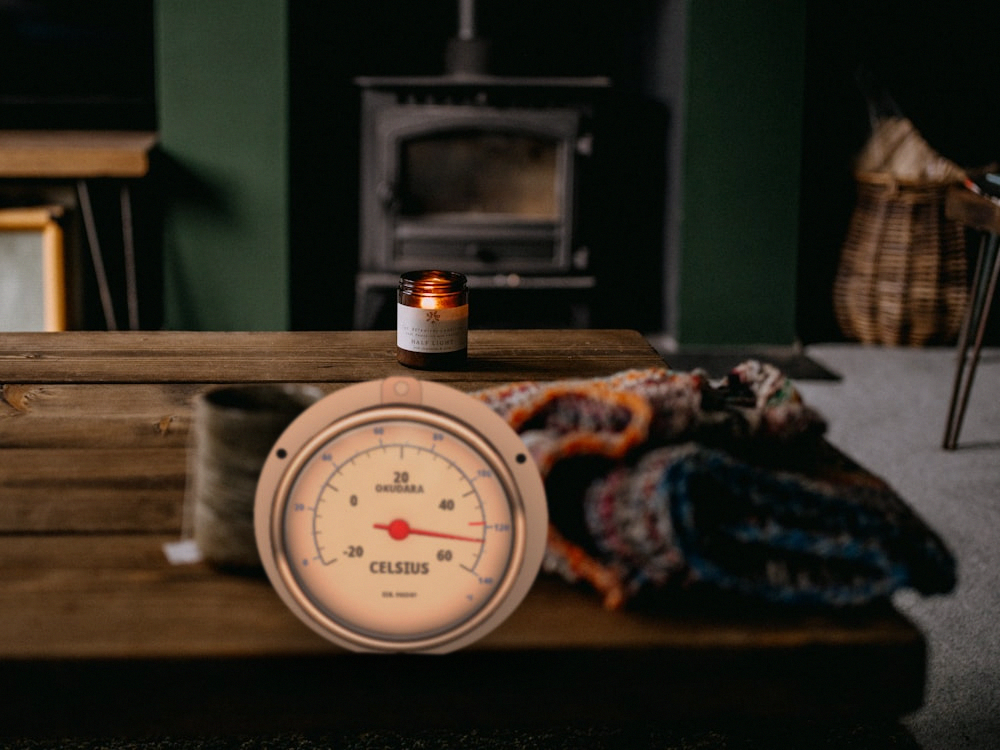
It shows {"value": 52, "unit": "°C"}
